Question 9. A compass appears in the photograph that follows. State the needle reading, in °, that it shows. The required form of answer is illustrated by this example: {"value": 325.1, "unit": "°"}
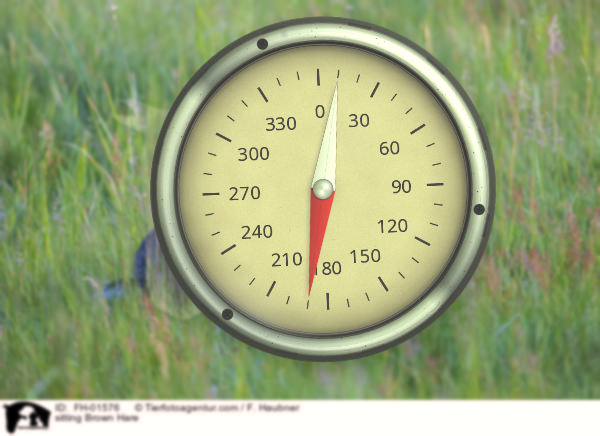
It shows {"value": 190, "unit": "°"}
